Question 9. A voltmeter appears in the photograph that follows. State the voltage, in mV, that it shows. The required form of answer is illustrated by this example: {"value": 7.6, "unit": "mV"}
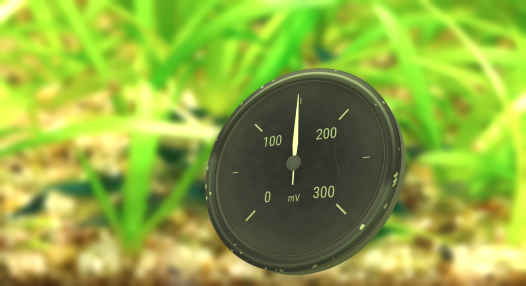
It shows {"value": 150, "unit": "mV"}
